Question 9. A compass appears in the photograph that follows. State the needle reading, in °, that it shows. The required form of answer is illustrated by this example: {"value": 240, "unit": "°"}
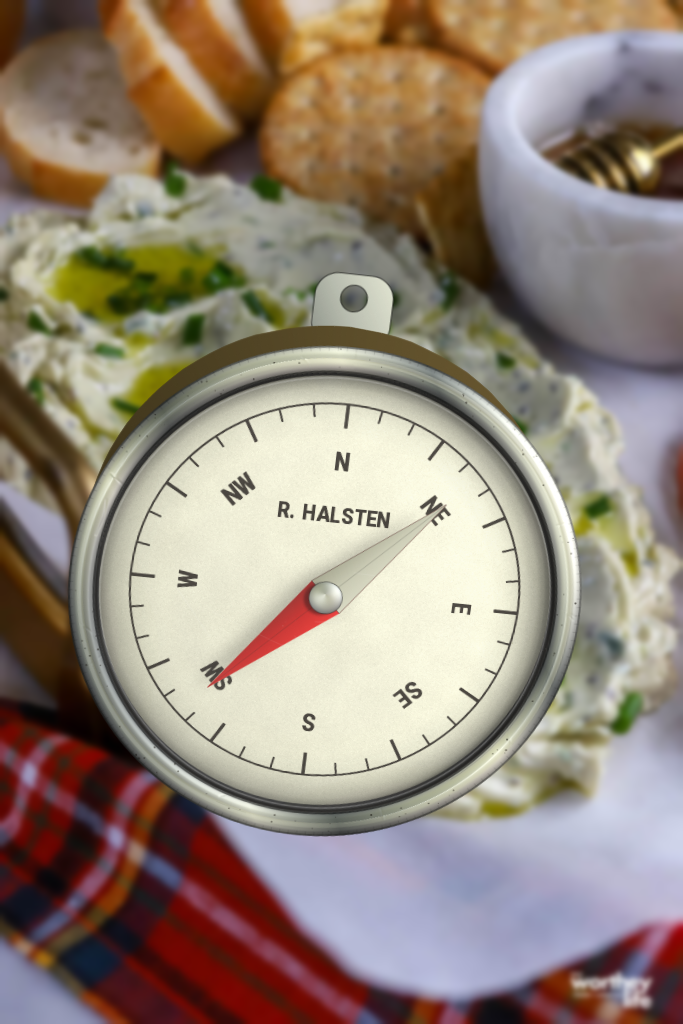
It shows {"value": 225, "unit": "°"}
